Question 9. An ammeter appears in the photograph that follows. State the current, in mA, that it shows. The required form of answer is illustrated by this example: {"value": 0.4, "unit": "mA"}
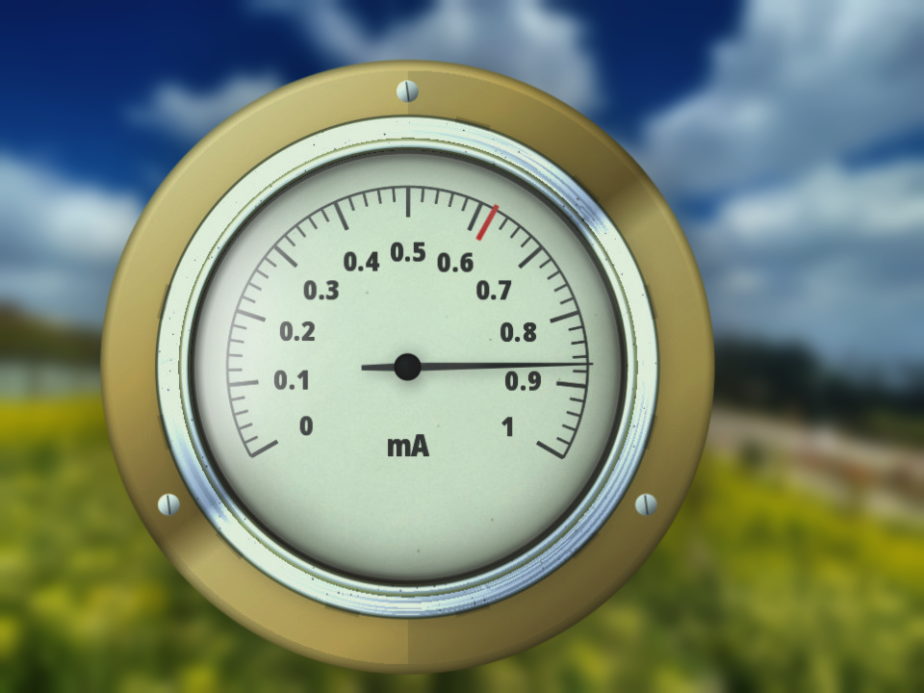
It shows {"value": 0.87, "unit": "mA"}
